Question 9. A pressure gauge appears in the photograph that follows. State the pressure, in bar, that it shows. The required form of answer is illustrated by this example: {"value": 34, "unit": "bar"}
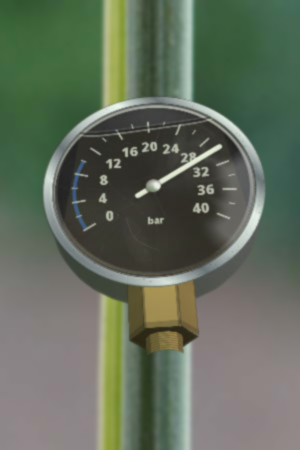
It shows {"value": 30, "unit": "bar"}
